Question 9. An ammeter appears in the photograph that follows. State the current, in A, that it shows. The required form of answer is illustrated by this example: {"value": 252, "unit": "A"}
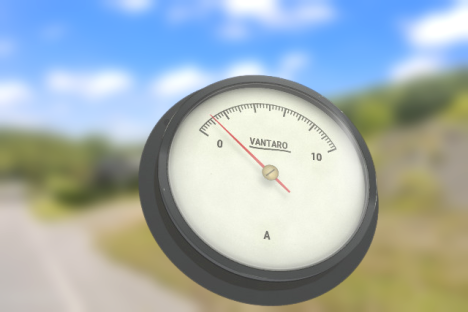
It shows {"value": 1, "unit": "A"}
